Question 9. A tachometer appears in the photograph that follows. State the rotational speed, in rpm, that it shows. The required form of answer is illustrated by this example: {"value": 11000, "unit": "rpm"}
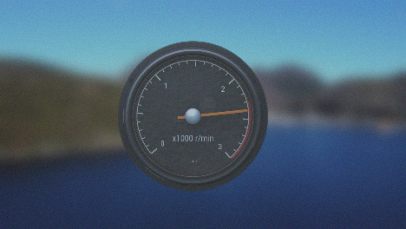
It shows {"value": 2400, "unit": "rpm"}
